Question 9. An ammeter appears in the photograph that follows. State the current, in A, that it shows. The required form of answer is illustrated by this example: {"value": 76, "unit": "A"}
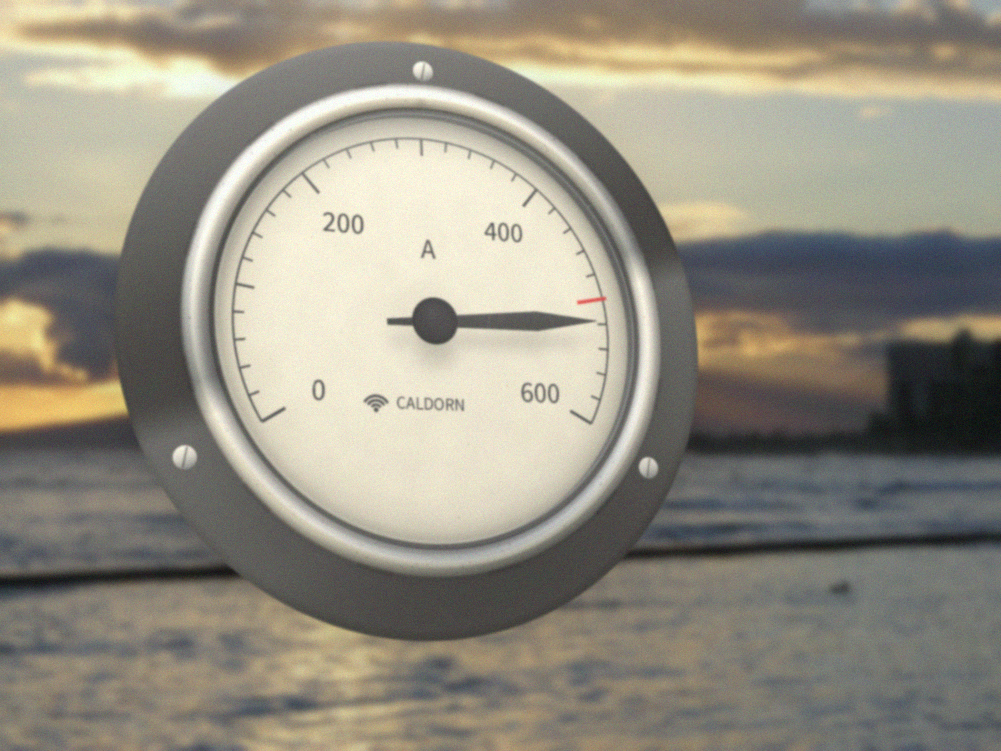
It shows {"value": 520, "unit": "A"}
